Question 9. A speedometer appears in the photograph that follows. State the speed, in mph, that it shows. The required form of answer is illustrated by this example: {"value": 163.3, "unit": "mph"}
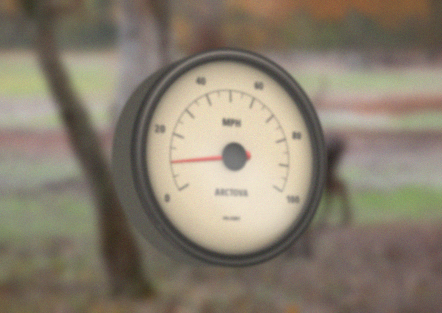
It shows {"value": 10, "unit": "mph"}
